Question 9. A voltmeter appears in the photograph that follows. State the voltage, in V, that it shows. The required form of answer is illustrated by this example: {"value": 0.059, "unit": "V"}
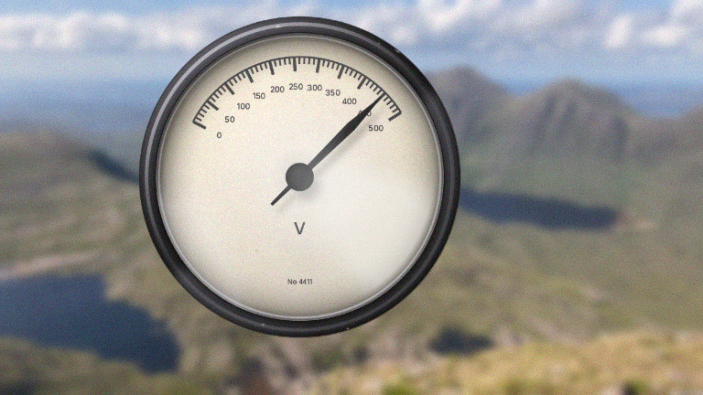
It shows {"value": 450, "unit": "V"}
